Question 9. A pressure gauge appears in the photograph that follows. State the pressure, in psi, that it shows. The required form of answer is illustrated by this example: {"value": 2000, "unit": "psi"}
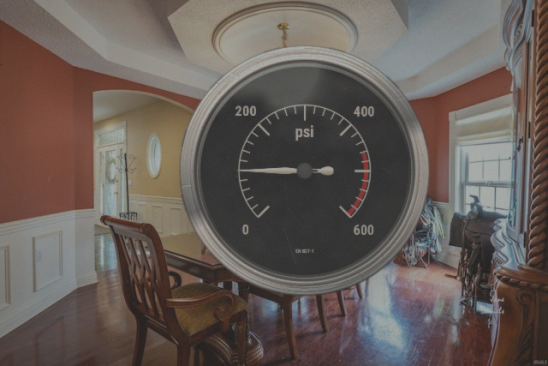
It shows {"value": 100, "unit": "psi"}
